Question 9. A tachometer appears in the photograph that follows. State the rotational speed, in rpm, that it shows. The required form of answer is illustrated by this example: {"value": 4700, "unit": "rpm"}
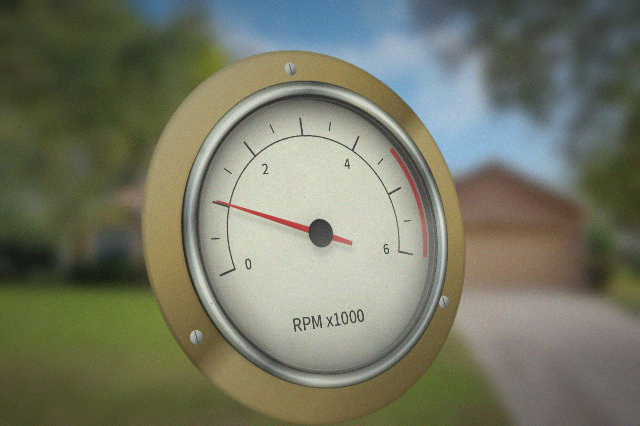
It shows {"value": 1000, "unit": "rpm"}
